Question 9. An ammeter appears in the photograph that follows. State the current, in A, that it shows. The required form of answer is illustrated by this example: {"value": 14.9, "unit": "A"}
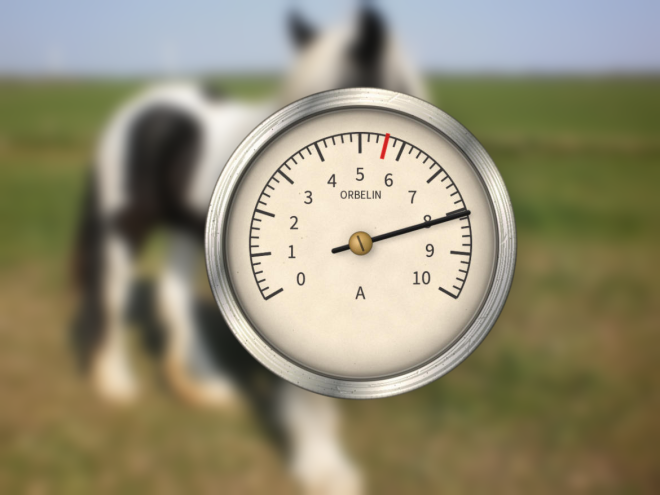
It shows {"value": 8.1, "unit": "A"}
